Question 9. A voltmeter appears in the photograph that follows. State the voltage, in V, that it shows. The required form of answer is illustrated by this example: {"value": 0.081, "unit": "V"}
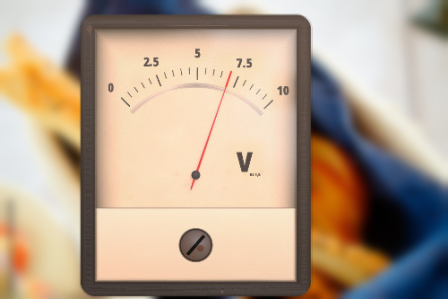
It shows {"value": 7, "unit": "V"}
